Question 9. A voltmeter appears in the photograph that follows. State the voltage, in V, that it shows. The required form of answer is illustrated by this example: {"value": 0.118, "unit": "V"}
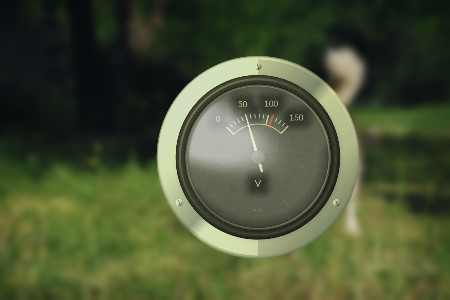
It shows {"value": 50, "unit": "V"}
